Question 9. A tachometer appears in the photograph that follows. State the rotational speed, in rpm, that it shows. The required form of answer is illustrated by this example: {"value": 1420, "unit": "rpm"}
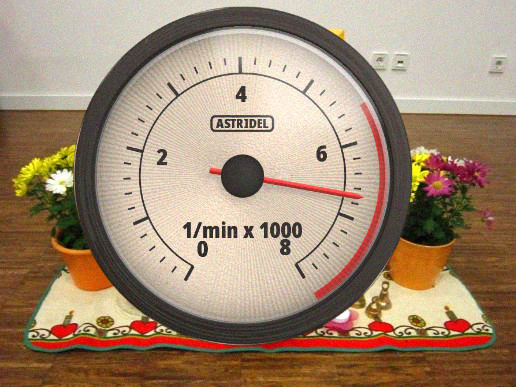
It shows {"value": 6700, "unit": "rpm"}
